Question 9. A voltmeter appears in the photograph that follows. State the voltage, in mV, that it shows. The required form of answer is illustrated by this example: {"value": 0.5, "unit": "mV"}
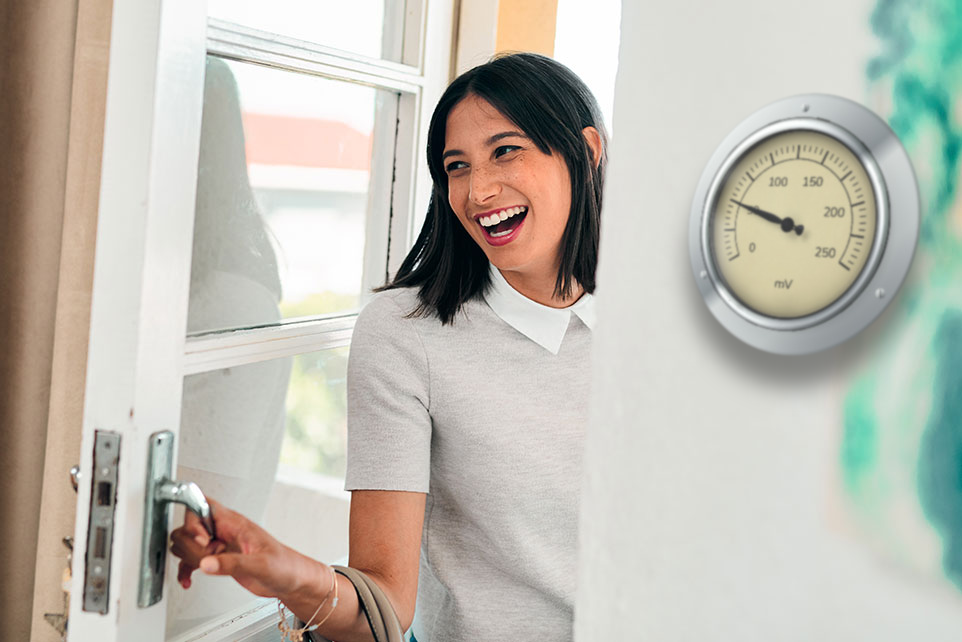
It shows {"value": 50, "unit": "mV"}
